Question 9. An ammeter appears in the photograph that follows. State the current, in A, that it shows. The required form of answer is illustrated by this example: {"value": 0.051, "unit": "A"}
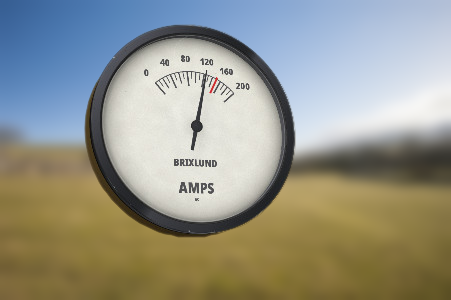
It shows {"value": 120, "unit": "A"}
